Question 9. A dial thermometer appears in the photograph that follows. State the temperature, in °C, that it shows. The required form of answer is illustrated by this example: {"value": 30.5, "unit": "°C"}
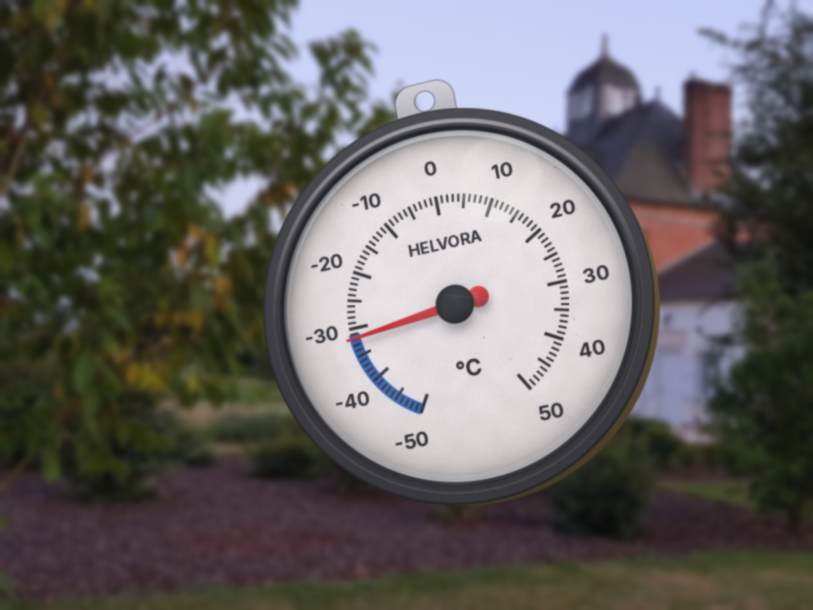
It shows {"value": -32, "unit": "°C"}
